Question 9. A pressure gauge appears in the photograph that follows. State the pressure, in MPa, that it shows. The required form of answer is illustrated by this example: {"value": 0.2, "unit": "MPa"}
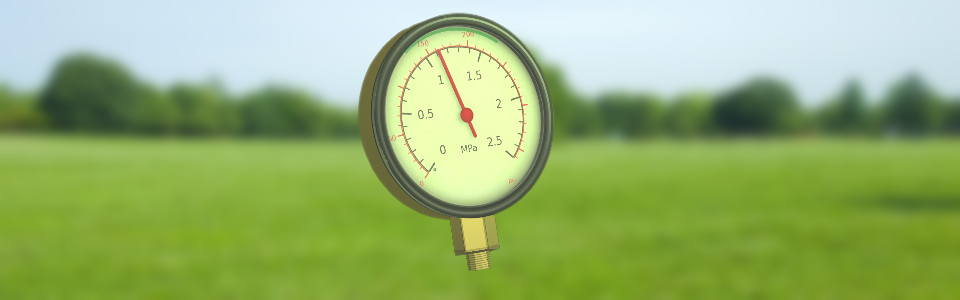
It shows {"value": 1.1, "unit": "MPa"}
